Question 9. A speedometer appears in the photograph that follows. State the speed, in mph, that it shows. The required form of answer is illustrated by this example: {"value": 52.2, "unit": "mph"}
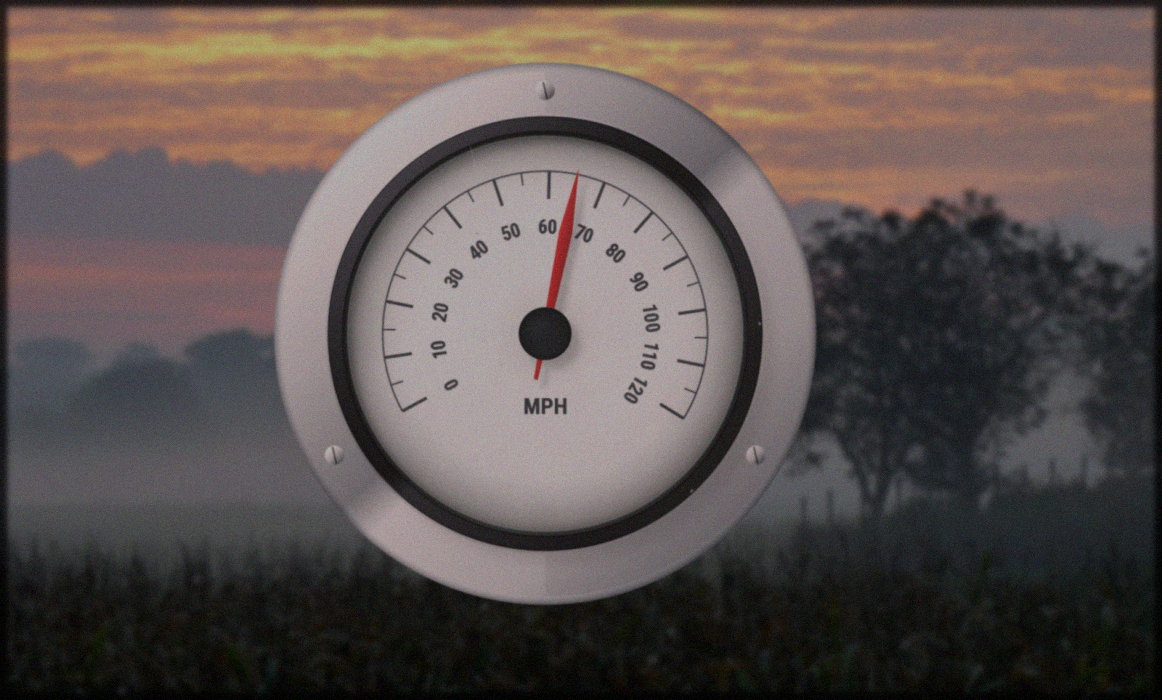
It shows {"value": 65, "unit": "mph"}
